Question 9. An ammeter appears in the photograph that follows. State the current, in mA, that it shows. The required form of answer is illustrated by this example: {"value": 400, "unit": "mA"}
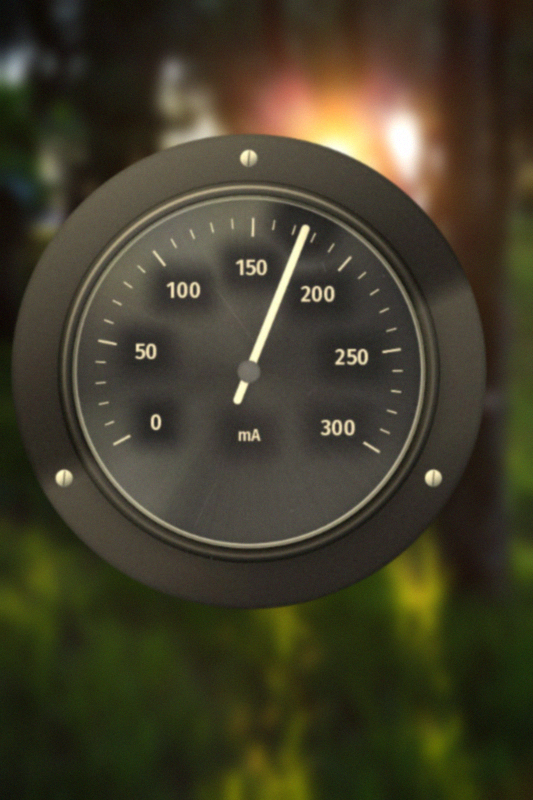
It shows {"value": 175, "unit": "mA"}
